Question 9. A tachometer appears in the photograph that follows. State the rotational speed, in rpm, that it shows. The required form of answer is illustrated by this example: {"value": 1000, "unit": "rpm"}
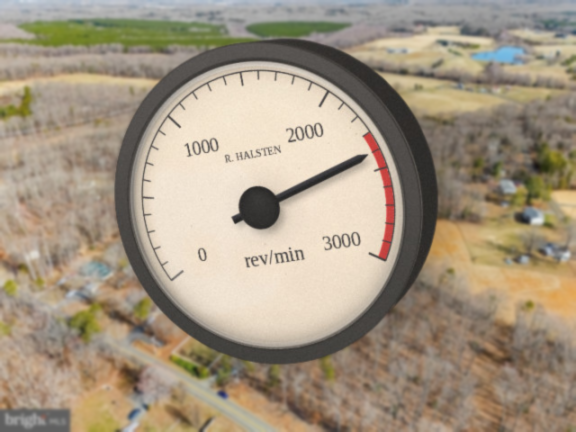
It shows {"value": 2400, "unit": "rpm"}
